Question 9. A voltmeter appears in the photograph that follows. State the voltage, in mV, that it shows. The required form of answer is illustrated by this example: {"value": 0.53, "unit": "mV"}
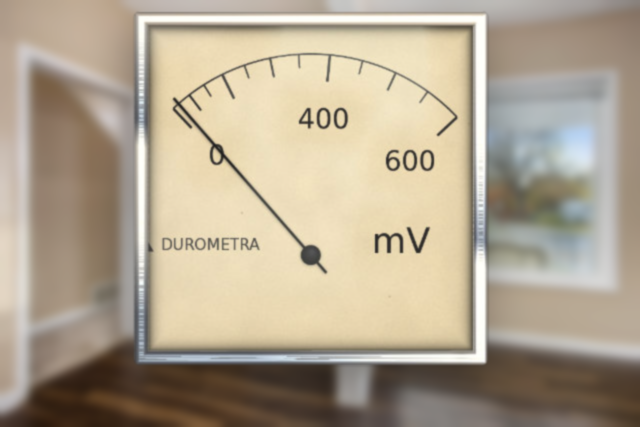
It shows {"value": 50, "unit": "mV"}
